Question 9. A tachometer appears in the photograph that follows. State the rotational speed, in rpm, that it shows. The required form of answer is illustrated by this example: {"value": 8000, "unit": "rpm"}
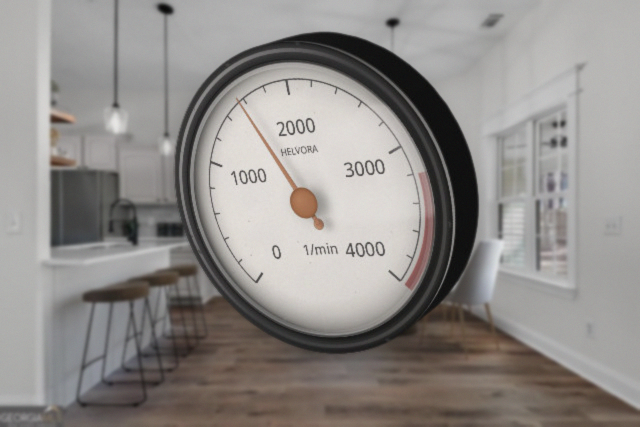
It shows {"value": 1600, "unit": "rpm"}
